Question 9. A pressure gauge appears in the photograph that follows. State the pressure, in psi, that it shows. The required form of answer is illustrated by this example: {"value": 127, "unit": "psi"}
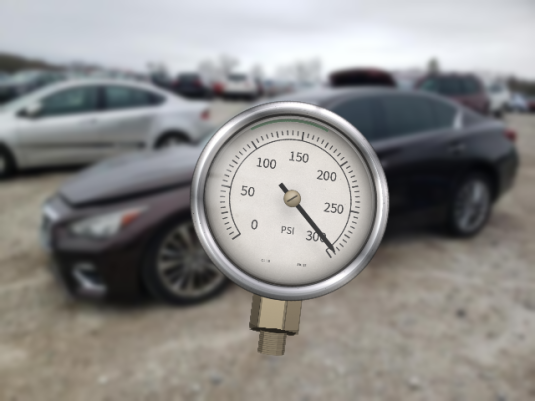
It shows {"value": 295, "unit": "psi"}
